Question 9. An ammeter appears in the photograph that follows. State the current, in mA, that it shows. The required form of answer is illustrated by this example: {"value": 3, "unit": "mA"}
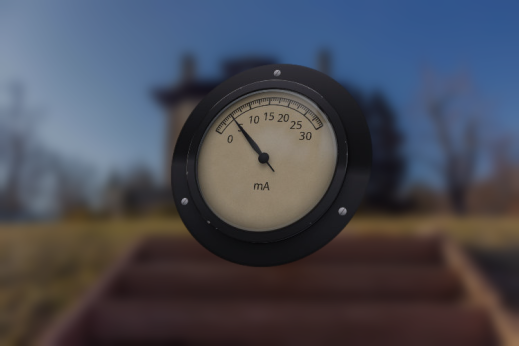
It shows {"value": 5, "unit": "mA"}
